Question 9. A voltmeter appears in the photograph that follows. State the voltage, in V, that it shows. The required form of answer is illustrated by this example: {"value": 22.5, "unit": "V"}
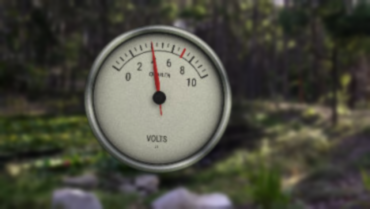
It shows {"value": 4, "unit": "V"}
